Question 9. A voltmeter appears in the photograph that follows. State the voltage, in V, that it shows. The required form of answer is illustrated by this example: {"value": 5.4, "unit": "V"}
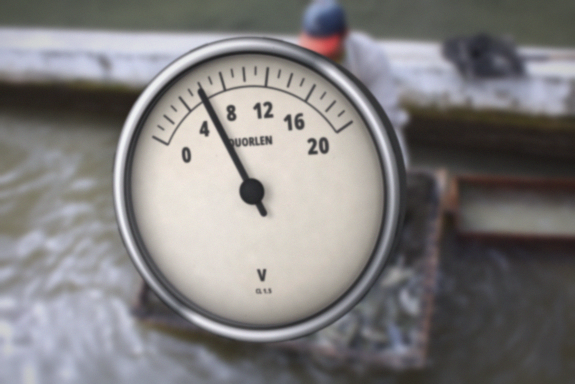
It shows {"value": 6, "unit": "V"}
